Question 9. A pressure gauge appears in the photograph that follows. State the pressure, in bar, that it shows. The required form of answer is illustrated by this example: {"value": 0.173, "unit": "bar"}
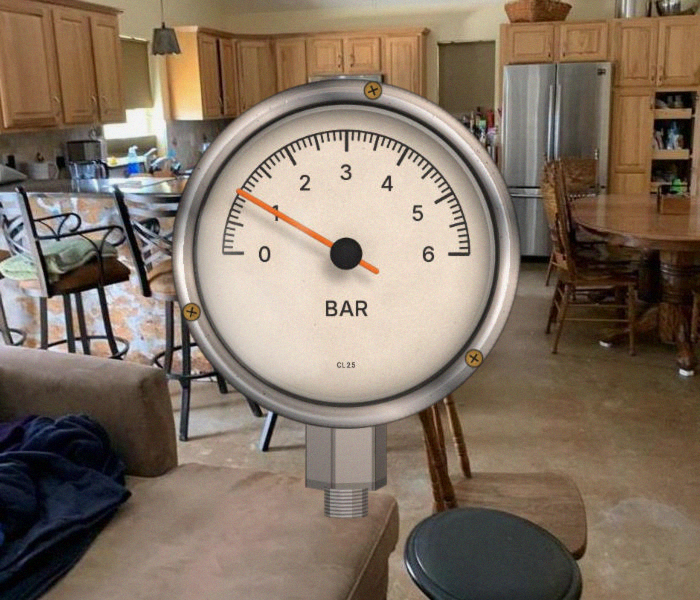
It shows {"value": 1, "unit": "bar"}
